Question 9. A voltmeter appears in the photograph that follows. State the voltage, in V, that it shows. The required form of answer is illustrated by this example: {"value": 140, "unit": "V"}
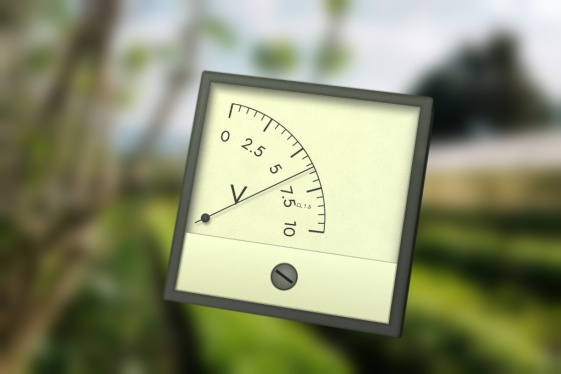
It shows {"value": 6.25, "unit": "V"}
